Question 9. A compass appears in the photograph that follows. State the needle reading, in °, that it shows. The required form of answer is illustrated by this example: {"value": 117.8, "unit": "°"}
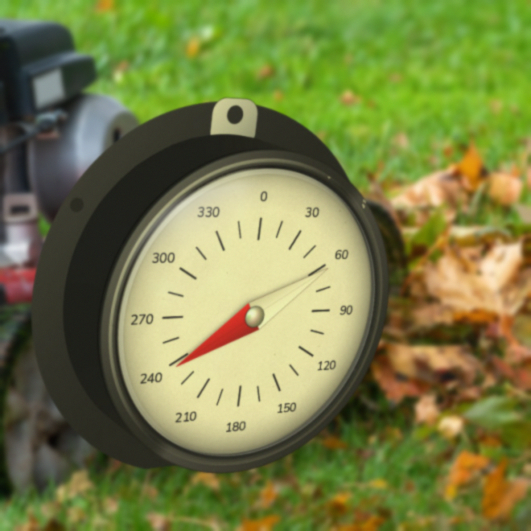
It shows {"value": 240, "unit": "°"}
